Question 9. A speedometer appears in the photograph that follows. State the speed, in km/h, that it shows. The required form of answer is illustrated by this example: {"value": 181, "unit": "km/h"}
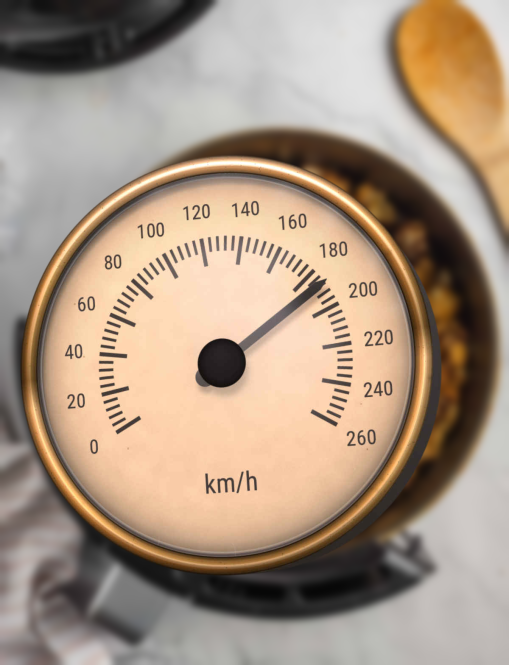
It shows {"value": 188, "unit": "km/h"}
